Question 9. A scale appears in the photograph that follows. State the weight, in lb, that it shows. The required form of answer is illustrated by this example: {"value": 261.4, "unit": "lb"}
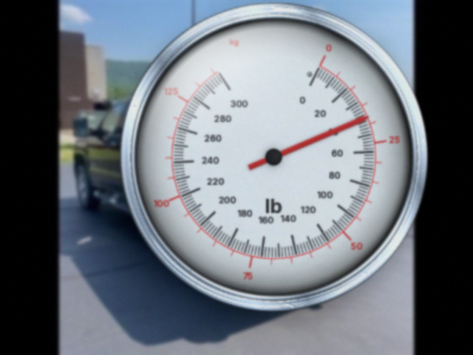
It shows {"value": 40, "unit": "lb"}
